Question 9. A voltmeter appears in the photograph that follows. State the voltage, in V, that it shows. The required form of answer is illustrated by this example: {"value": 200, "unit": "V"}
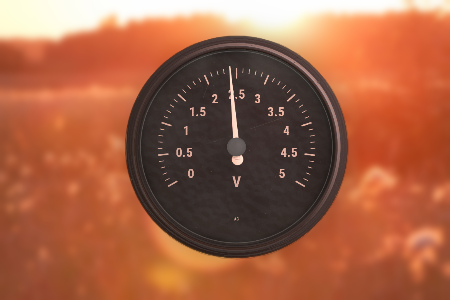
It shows {"value": 2.4, "unit": "V"}
